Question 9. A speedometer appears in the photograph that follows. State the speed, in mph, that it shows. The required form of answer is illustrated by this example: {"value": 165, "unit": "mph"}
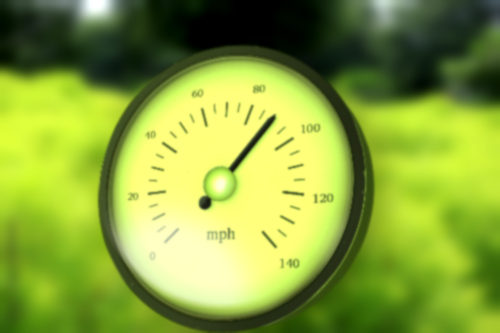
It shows {"value": 90, "unit": "mph"}
